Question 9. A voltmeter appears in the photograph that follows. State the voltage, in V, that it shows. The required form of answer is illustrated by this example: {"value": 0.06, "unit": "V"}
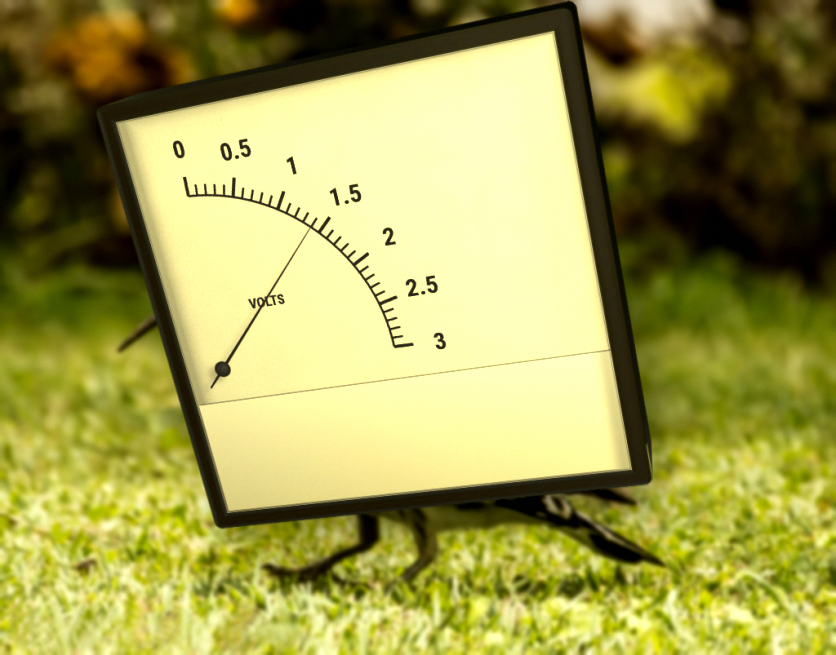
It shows {"value": 1.4, "unit": "V"}
